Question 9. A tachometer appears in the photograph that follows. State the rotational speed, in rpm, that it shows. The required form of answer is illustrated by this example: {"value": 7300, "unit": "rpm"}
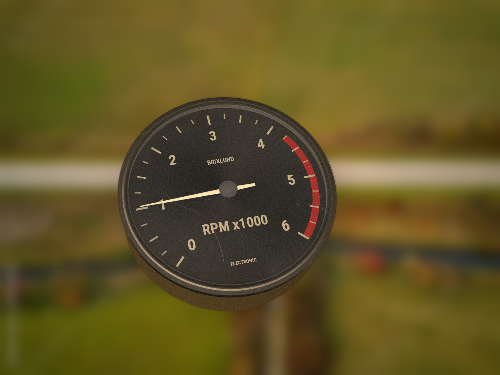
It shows {"value": 1000, "unit": "rpm"}
